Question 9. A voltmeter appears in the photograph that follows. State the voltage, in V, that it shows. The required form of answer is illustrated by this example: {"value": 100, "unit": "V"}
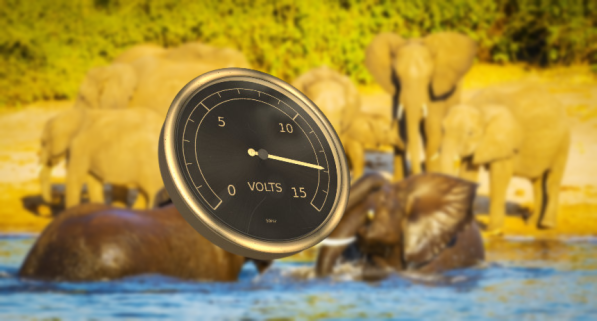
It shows {"value": 13, "unit": "V"}
